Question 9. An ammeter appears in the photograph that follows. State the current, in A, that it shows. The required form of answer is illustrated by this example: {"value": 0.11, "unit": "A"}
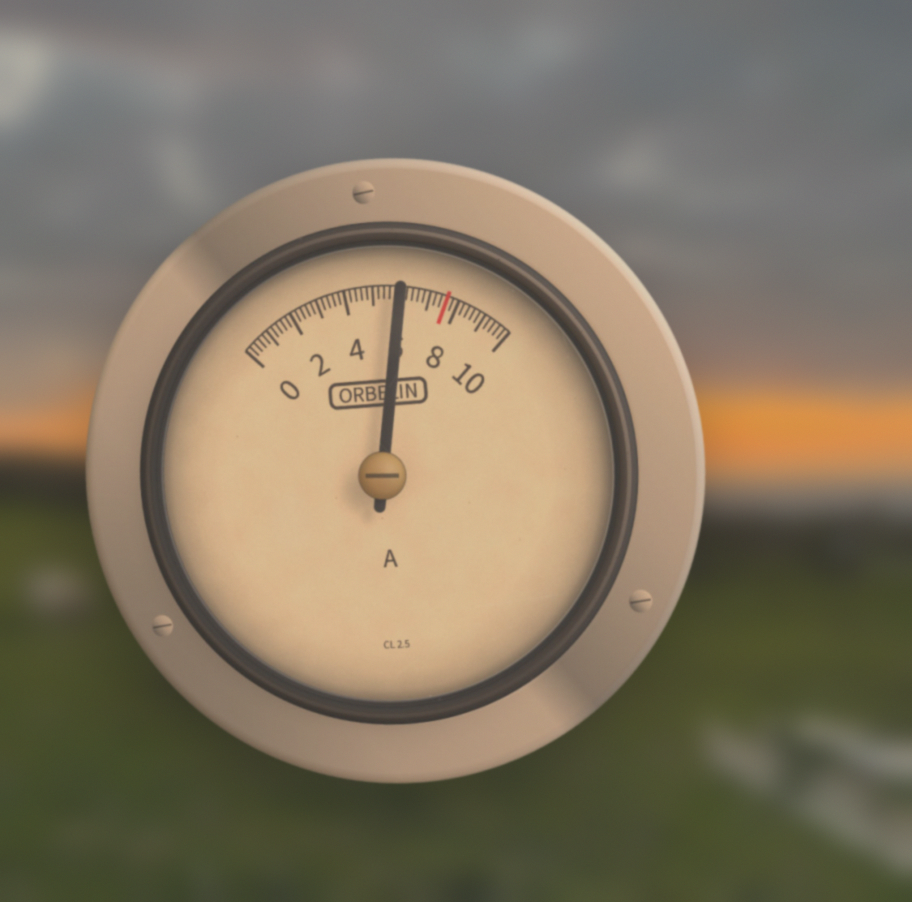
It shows {"value": 6, "unit": "A"}
